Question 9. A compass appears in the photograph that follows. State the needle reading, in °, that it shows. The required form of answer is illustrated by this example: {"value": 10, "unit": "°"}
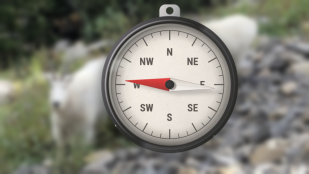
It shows {"value": 275, "unit": "°"}
